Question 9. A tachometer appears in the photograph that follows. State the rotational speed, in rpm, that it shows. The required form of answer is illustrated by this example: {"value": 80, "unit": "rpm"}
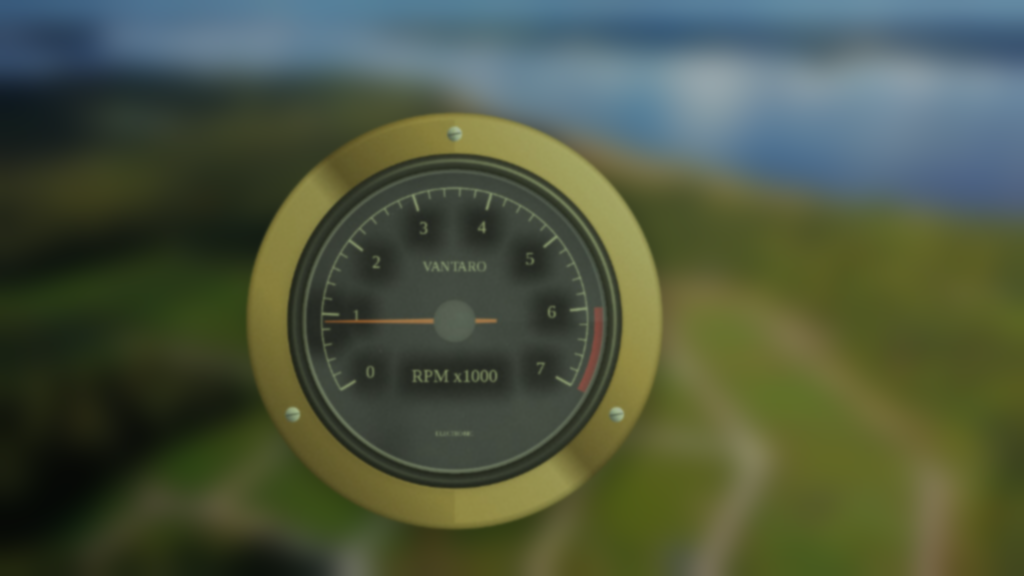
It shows {"value": 900, "unit": "rpm"}
